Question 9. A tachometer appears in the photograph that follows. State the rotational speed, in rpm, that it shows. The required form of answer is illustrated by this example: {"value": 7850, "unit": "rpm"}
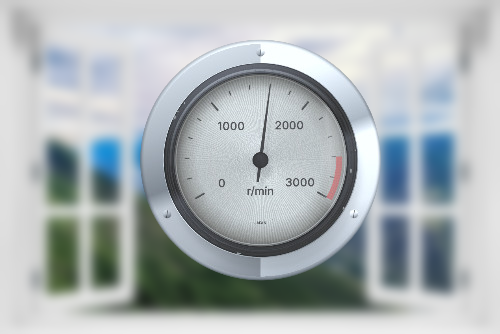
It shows {"value": 1600, "unit": "rpm"}
